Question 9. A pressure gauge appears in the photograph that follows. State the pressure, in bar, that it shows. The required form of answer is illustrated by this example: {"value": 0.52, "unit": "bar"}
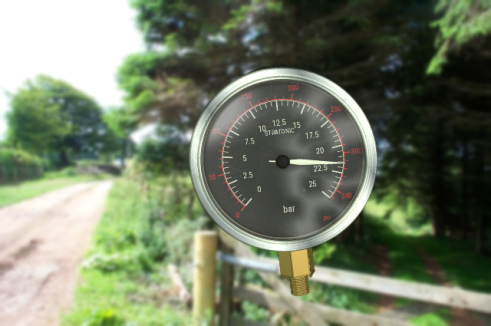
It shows {"value": 21.5, "unit": "bar"}
